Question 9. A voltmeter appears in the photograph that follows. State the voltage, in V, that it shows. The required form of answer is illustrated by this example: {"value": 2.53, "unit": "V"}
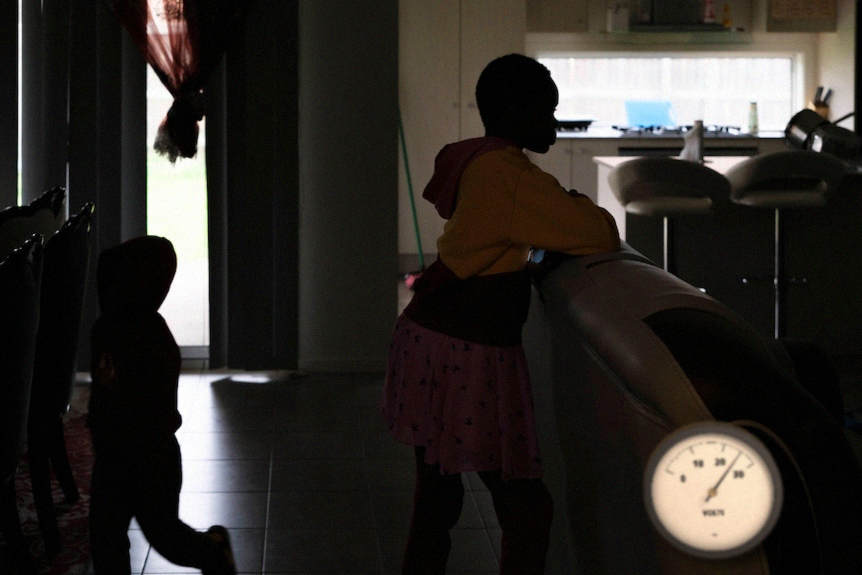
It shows {"value": 25, "unit": "V"}
